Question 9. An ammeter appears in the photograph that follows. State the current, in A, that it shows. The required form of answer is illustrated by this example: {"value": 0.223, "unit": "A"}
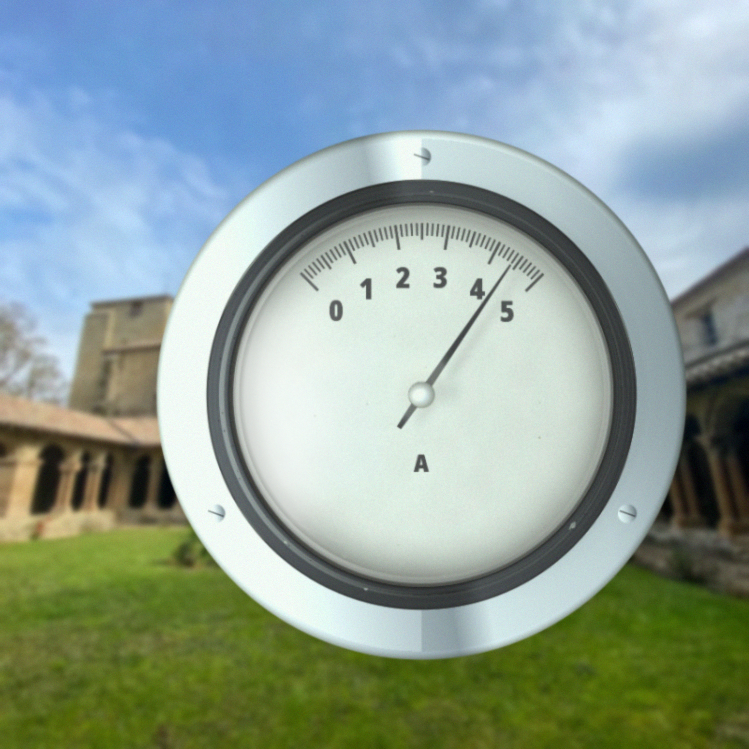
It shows {"value": 4.4, "unit": "A"}
